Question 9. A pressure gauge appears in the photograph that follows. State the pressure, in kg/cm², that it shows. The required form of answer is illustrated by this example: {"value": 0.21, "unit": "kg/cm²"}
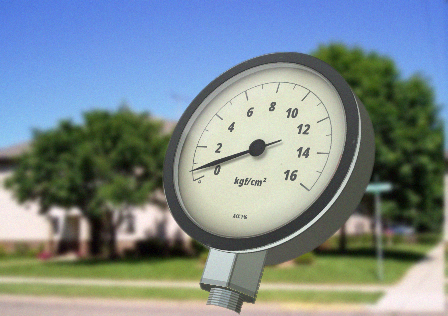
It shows {"value": 0.5, "unit": "kg/cm²"}
